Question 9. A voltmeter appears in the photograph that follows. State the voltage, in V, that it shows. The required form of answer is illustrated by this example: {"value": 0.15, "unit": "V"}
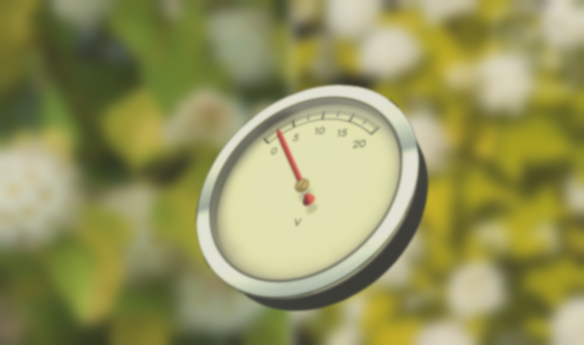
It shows {"value": 2.5, "unit": "V"}
